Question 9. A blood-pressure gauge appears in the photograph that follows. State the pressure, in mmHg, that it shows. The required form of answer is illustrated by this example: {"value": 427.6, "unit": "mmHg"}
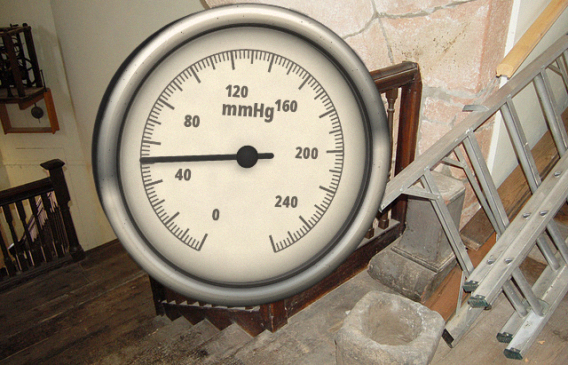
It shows {"value": 52, "unit": "mmHg"}
